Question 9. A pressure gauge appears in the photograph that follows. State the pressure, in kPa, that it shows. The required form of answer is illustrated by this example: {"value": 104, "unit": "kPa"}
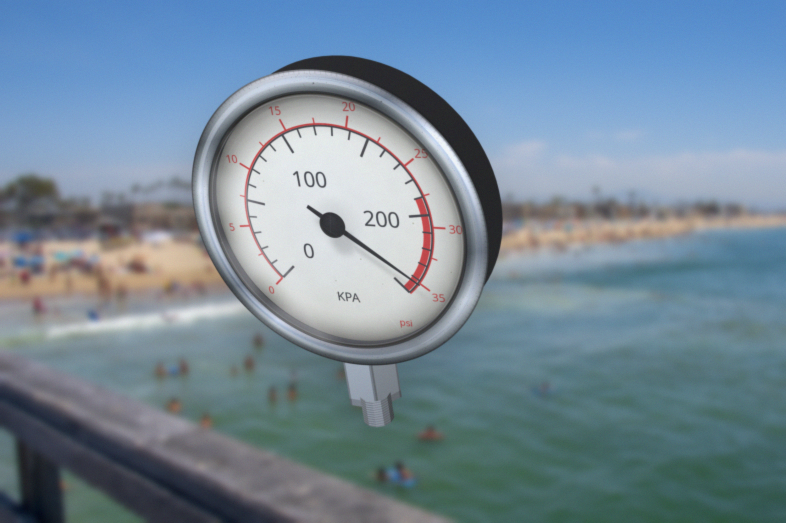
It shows {"value": 240, "unit": "kPa"}
